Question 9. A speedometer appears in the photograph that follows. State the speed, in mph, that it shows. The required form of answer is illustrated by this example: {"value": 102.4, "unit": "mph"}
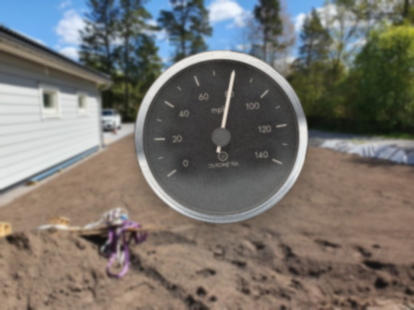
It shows {"value": 80, "unit": "mph"}
